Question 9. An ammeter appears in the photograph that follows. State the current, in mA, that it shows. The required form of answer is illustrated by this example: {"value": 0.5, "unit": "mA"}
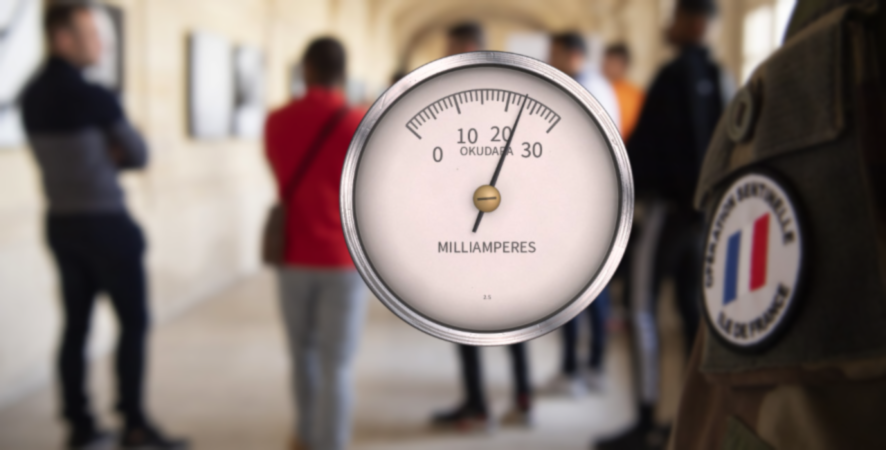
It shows {"value": 23, "unit": "mA"}
